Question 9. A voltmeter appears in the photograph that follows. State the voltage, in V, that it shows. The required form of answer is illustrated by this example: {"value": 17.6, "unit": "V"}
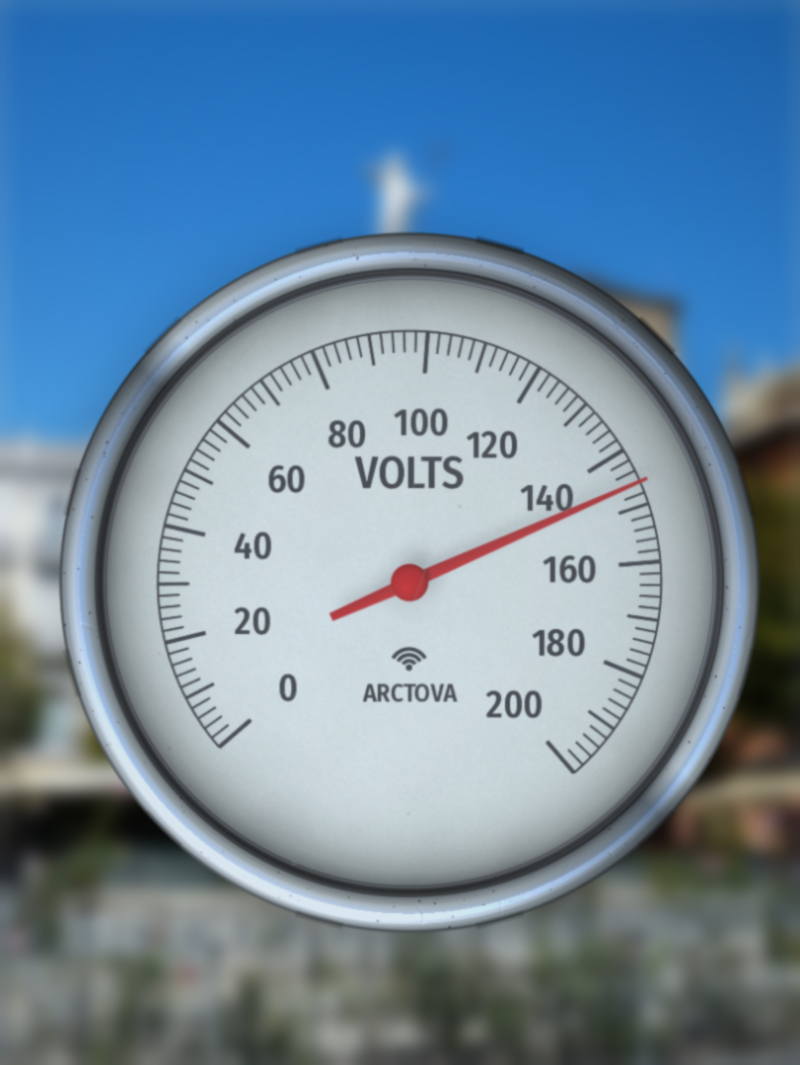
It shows {"value": 146, "unit": "V"}
